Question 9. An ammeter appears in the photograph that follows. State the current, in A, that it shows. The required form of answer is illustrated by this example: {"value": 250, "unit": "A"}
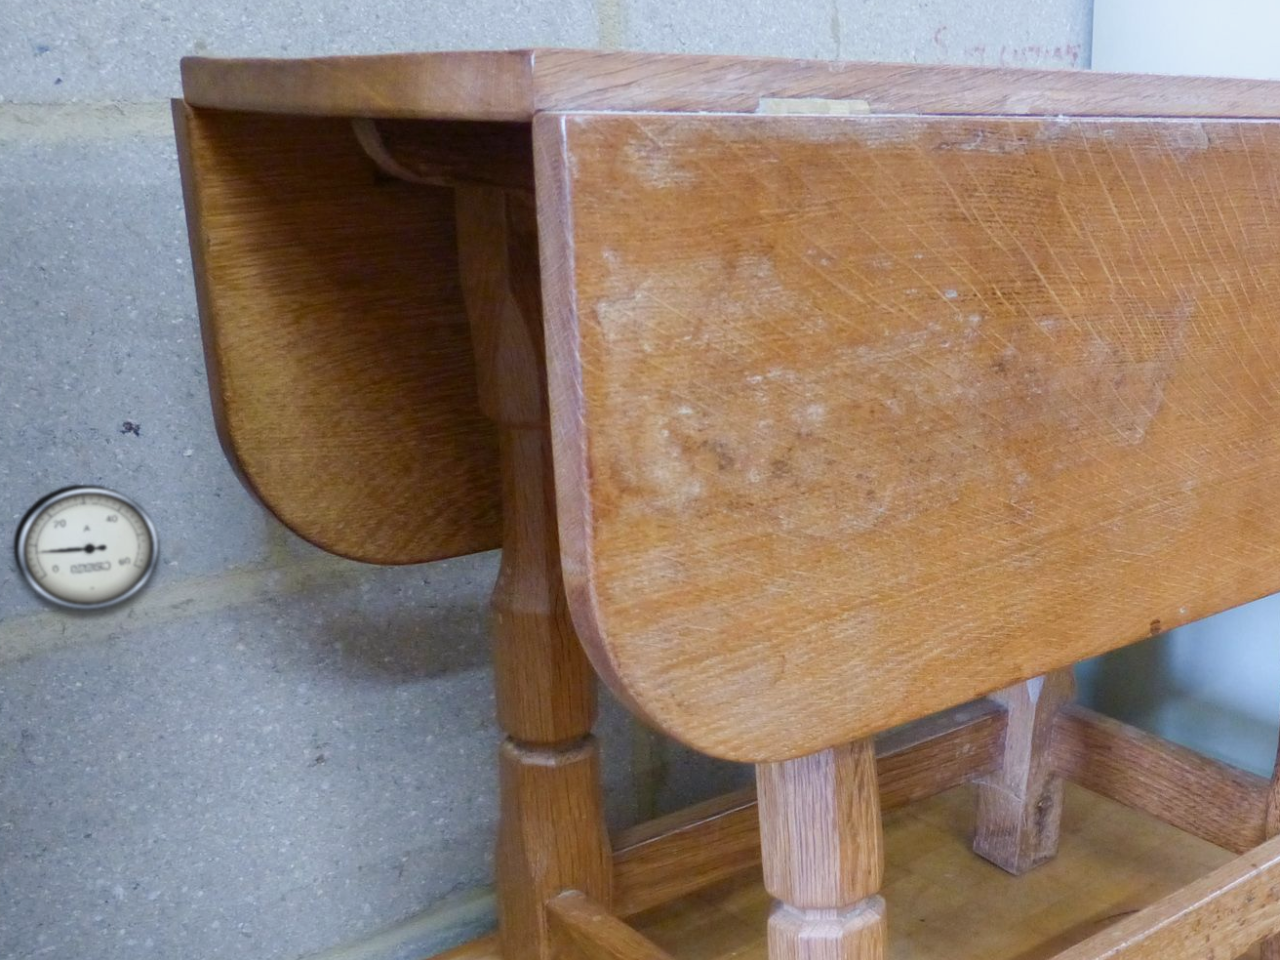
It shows {"value": 8, "unit": "A"}
